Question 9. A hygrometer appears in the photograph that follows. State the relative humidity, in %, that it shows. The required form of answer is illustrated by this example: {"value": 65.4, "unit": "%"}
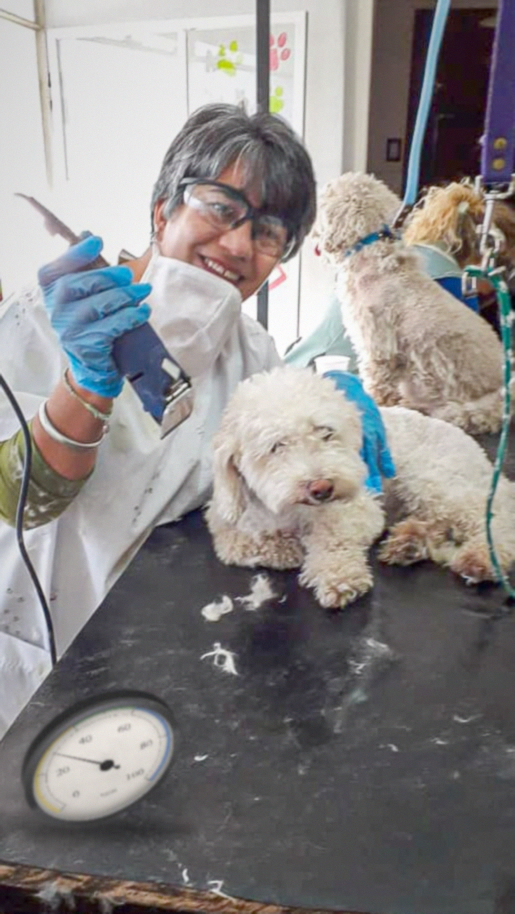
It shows {"value": 30, "unit": "%"}
